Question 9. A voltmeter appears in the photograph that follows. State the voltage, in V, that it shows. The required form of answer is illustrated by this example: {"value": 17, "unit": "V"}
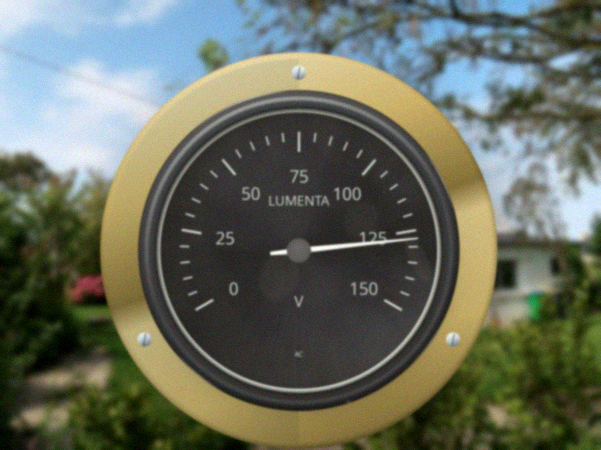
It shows {"value": 127.5, "unit": "V"}
